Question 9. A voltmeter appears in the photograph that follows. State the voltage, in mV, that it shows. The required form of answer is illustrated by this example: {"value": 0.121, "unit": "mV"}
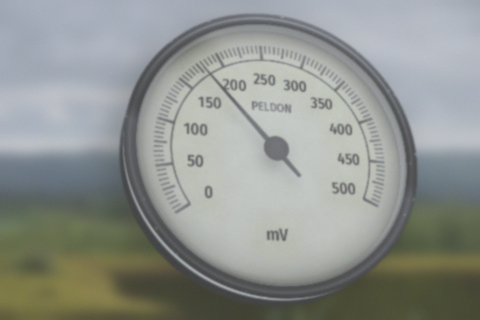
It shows {"value": 175, "unit": "mV"}
